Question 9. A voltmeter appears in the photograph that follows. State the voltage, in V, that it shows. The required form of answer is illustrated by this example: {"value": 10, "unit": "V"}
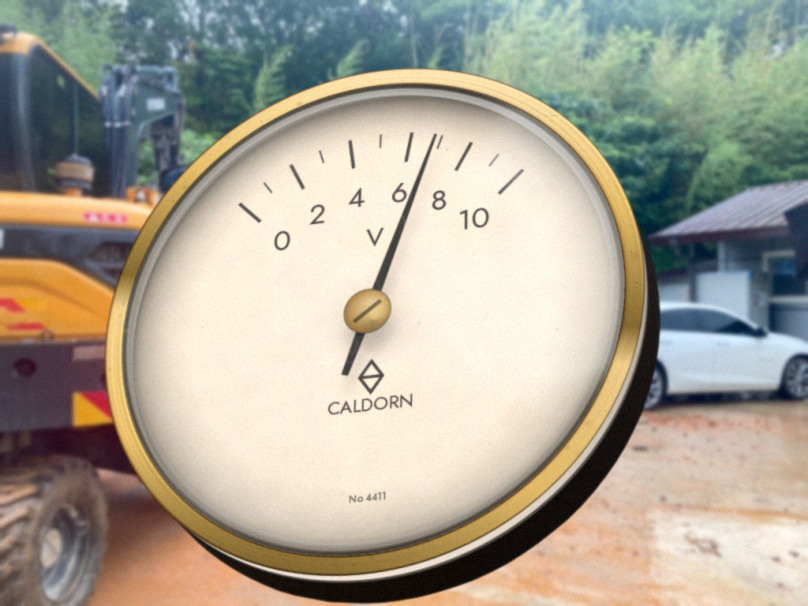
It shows {"value": 7, "unit": "V"}
